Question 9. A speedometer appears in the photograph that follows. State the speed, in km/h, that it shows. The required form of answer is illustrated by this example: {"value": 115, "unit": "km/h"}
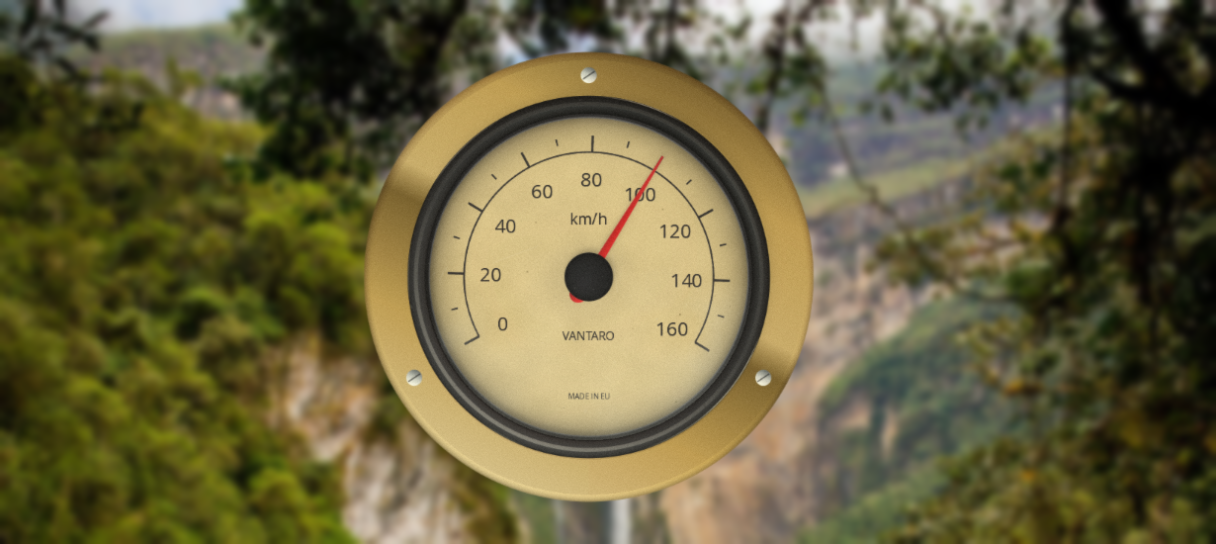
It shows {"value": 100, "unit": "km/h"}
